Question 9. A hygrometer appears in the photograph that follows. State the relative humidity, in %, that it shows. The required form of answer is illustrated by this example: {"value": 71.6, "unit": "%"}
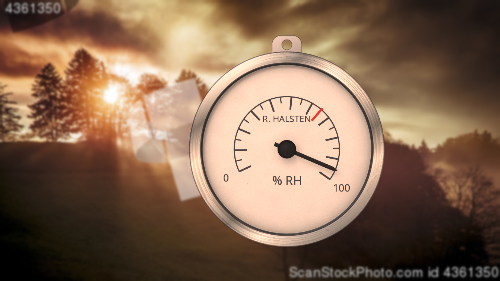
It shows {"value": 95, "unit": "%"}
